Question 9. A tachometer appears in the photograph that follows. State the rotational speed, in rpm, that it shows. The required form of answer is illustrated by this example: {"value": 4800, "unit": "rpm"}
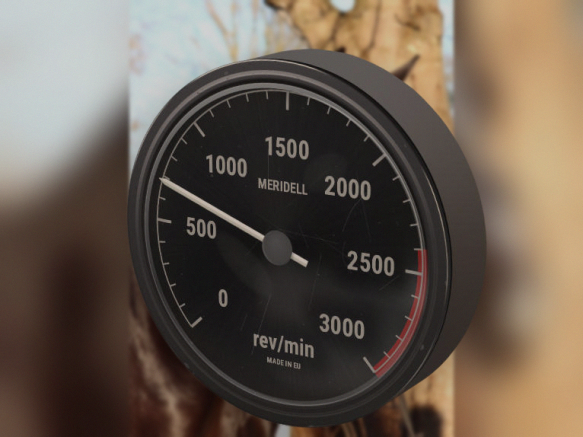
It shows {"value": 700, "unit": "rpm"}
